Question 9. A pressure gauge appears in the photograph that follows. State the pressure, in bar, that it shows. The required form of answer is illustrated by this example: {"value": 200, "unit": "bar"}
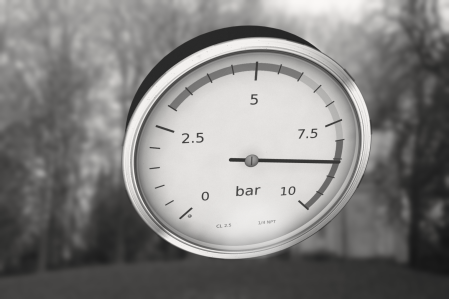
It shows {"value": 8.5, "unit": "bar"}
